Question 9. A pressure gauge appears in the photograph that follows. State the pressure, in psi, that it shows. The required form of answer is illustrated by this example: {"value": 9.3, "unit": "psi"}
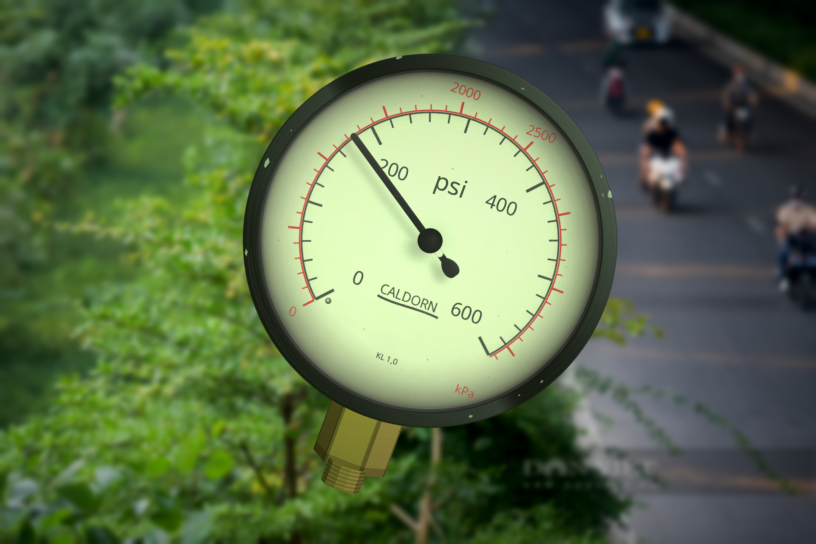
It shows {"value": 180, "unit": "psi"}
